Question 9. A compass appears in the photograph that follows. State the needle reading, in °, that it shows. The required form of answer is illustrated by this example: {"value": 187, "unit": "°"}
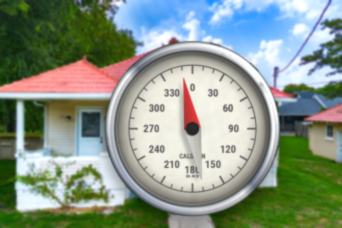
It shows {"value": 350, "unit": "°"}
